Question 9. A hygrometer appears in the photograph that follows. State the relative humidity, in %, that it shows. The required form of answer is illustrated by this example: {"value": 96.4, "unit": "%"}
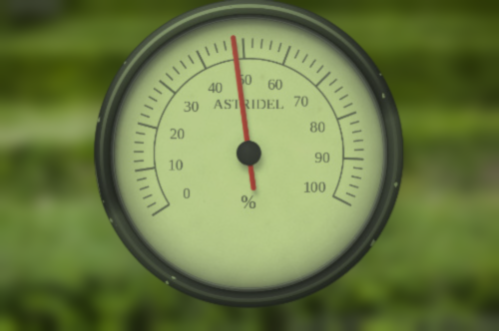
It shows {"value": 48, "unit": "%"}
